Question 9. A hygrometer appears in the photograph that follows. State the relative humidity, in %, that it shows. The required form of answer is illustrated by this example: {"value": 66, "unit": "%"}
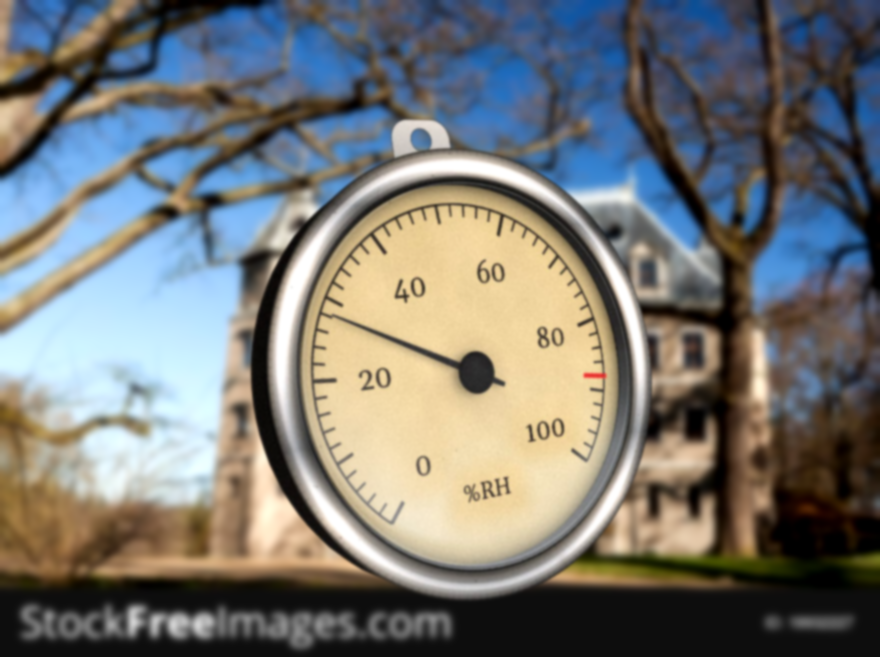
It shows {"value": 28, "unit": "%"}
